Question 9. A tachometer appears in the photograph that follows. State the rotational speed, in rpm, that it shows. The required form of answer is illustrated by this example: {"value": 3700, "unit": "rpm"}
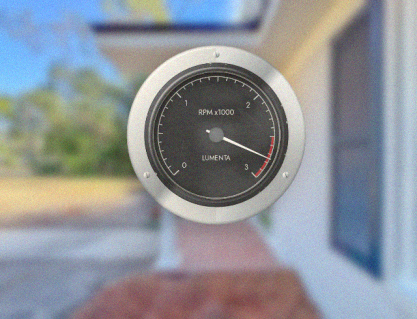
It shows {"value": 2750, "unit": "rpm"}
